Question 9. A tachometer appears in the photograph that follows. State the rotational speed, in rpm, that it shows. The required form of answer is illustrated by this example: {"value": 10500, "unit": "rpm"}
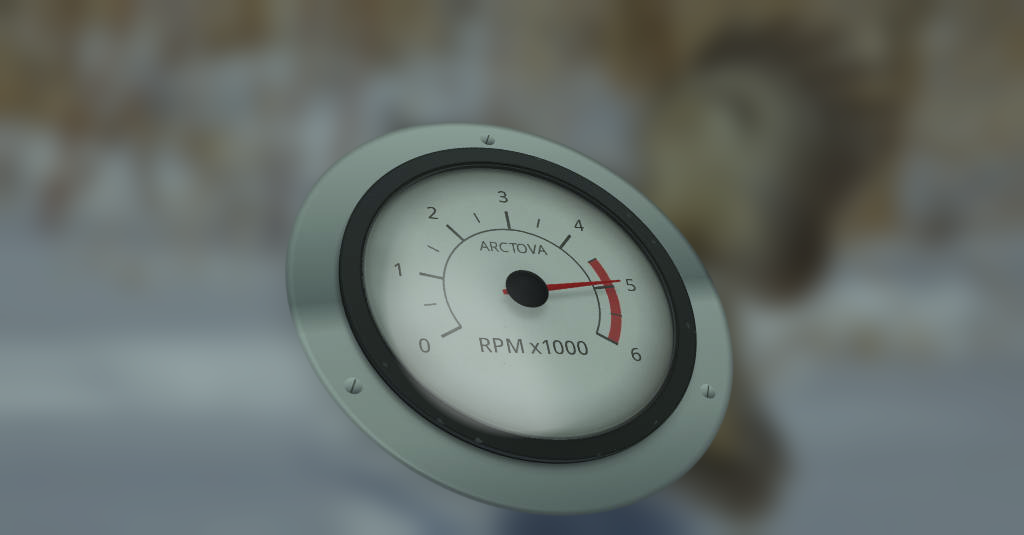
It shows {"value": 5000, "unit": "rpm"}
